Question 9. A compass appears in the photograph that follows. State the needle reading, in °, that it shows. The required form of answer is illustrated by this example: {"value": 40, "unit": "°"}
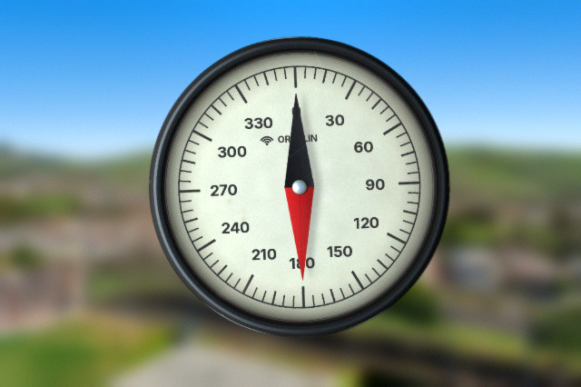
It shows {"value": 180, "unit": "°"}
